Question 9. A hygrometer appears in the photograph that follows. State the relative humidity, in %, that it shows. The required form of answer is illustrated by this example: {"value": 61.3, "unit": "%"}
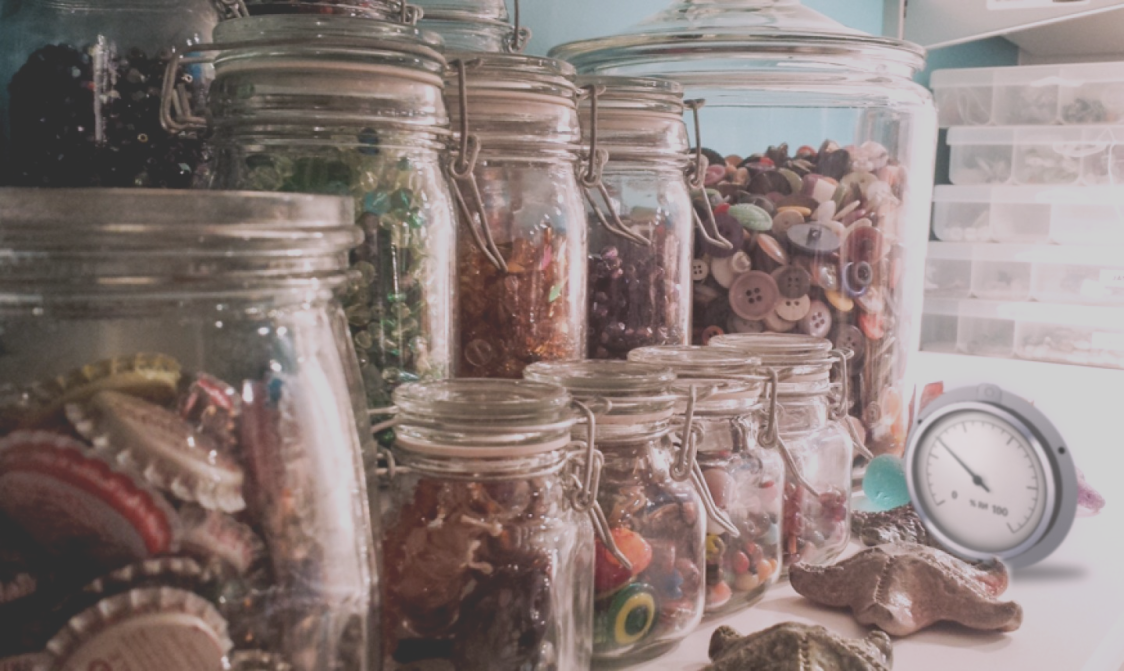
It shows {"value": 28, "unit": "%"}
